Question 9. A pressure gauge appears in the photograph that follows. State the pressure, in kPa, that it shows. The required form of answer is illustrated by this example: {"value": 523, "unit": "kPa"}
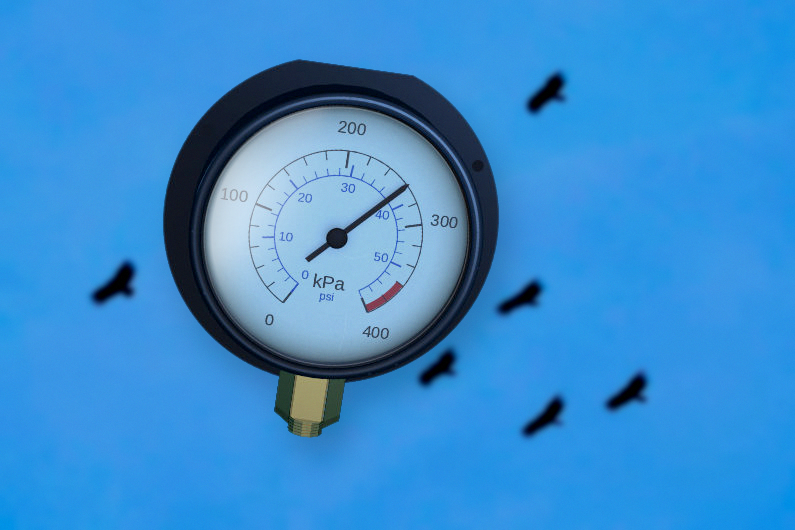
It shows {"value": 260, "unit": "kPa"}
